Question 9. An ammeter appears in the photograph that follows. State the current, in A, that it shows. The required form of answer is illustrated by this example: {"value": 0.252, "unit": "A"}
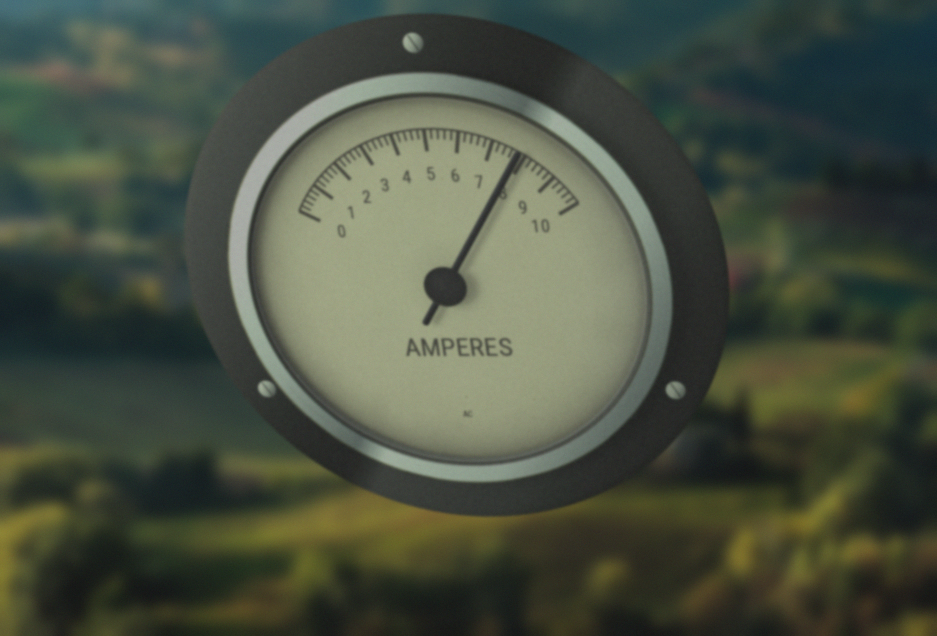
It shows {"value": 7.8, "unit": "A"}
